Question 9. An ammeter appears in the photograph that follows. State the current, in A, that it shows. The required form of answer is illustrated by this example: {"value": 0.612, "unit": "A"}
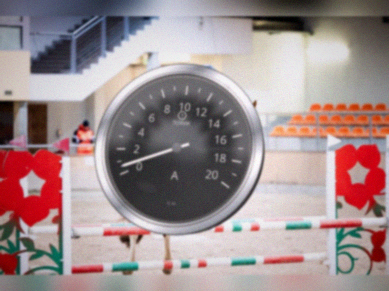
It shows {"value": 0.5, "unit": "A"}
